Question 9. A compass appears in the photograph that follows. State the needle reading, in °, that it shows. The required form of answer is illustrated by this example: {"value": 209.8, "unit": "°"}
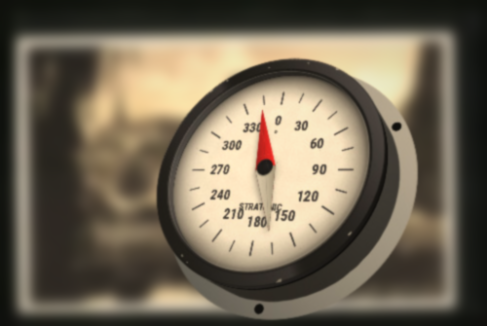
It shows {"value": 345, "unit": "°"}
